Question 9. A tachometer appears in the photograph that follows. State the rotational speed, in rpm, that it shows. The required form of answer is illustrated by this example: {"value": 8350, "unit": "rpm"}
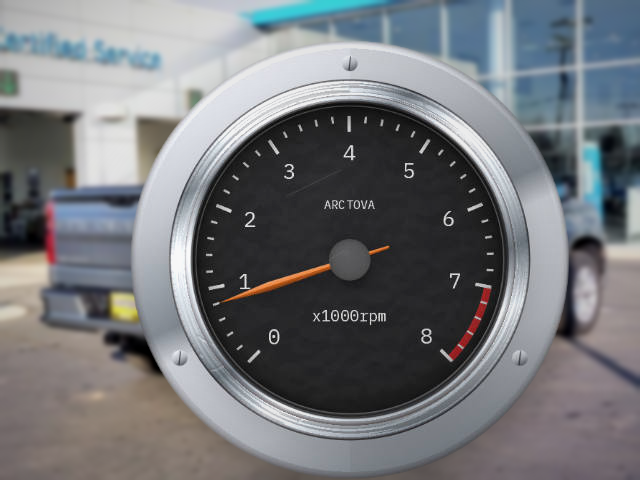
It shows {"value": 800, "unit": "rpm"}
